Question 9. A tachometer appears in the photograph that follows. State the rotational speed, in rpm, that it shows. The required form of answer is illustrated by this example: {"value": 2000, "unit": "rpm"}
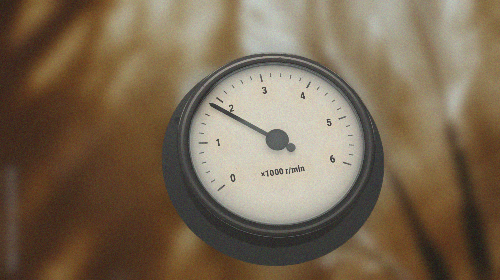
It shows {"value": 1800, "unit": "rpm"}
